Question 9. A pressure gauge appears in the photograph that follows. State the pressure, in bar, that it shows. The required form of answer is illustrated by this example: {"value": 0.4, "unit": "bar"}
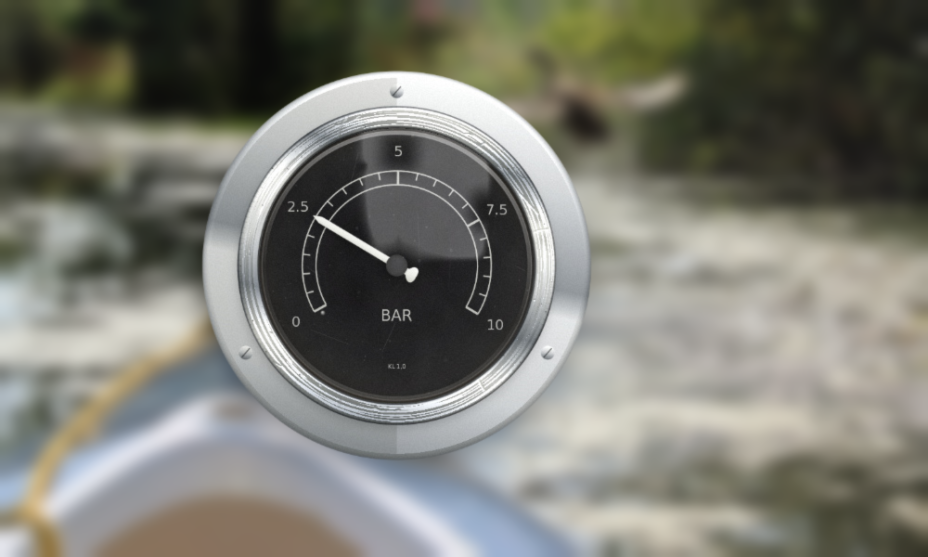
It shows {"value": 2.5, "unit": "bar"}
